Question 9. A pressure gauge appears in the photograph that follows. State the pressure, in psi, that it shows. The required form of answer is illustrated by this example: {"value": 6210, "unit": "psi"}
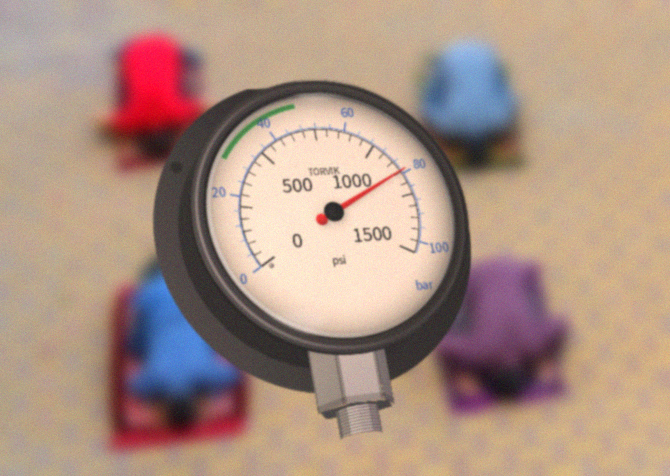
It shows {"value": 1150, "unit": "psi"}
